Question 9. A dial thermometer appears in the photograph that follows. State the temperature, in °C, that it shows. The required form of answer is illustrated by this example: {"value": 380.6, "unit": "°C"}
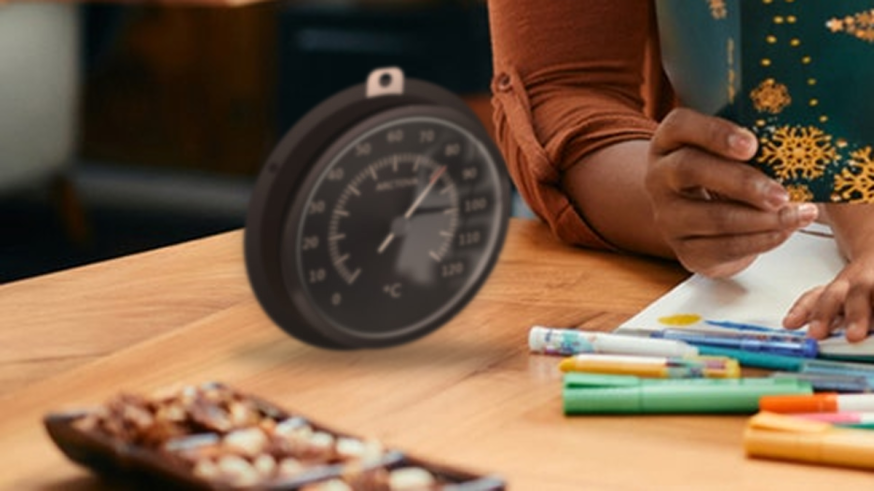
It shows {"value": 80, "unit": "°C"}
